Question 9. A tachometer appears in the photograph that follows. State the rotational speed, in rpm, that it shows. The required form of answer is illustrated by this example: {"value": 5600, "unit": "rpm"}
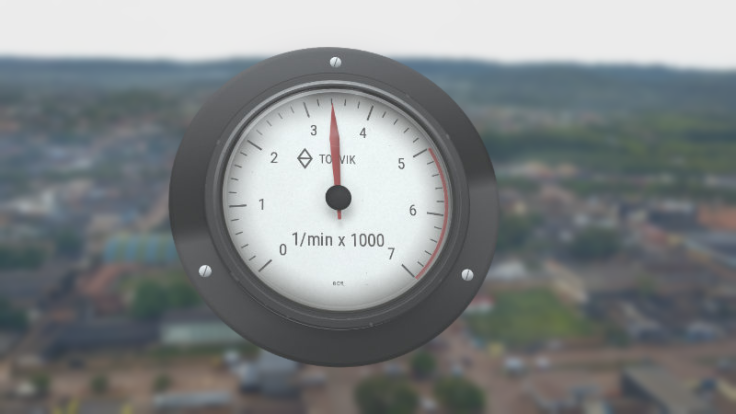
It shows {"value": 3400, "unit": "rpm"}
